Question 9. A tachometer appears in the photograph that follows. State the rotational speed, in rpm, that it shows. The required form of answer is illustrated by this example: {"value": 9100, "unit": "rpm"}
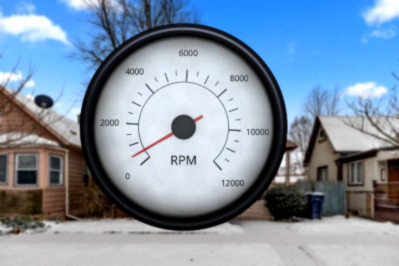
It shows {"value": 500, "unit": "rpm"}
